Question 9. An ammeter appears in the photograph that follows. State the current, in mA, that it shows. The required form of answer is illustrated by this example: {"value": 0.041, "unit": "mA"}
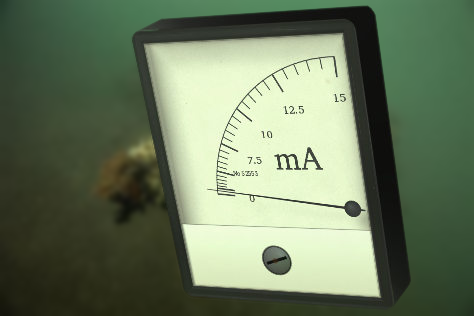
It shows {"value": 2.5, "unit": "mA"}
